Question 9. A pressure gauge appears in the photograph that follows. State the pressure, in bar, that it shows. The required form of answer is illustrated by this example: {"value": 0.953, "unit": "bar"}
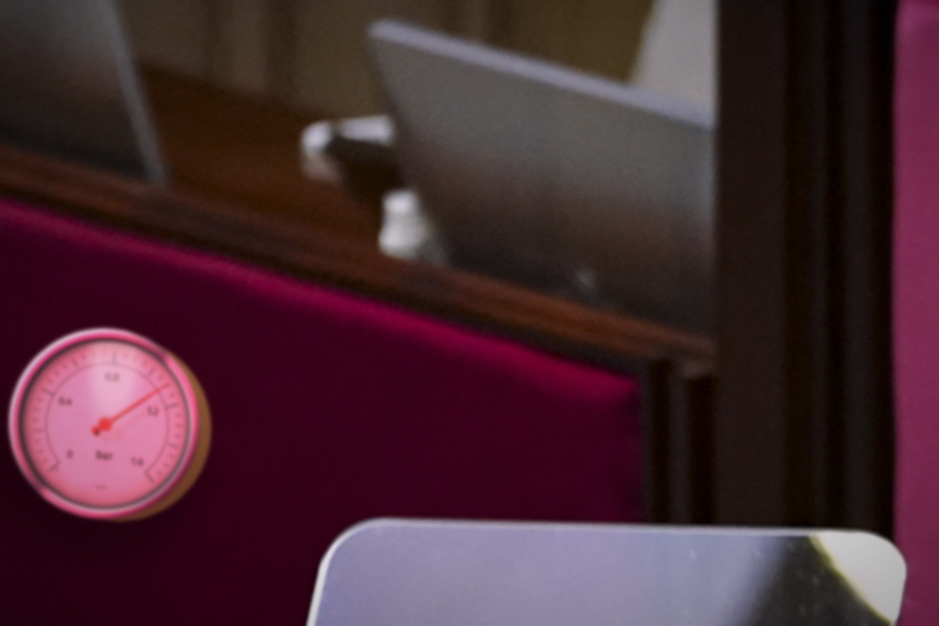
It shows {"value": 1.1, "unit": "bar"}
